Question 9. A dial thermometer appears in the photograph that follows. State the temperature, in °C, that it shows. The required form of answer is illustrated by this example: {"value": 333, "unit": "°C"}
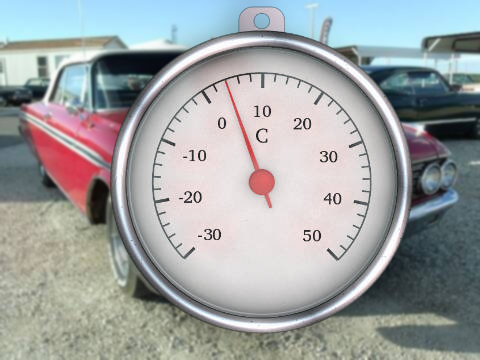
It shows {"value": 4, "unit": "°C"}
